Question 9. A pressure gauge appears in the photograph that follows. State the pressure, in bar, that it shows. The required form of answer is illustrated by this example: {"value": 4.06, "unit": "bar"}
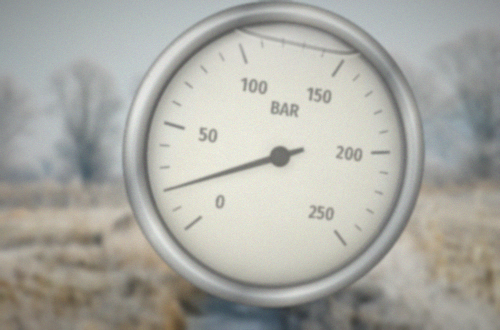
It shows {"value": 20, "unit": "bar"}
